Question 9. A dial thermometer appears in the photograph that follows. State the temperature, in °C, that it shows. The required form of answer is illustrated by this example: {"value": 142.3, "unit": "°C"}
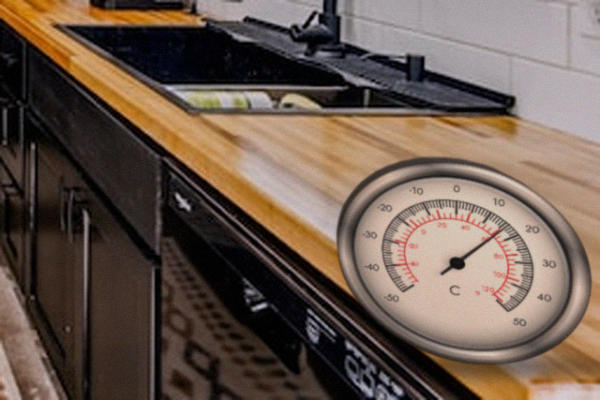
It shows {"value": 15, "unit": "°C"}
